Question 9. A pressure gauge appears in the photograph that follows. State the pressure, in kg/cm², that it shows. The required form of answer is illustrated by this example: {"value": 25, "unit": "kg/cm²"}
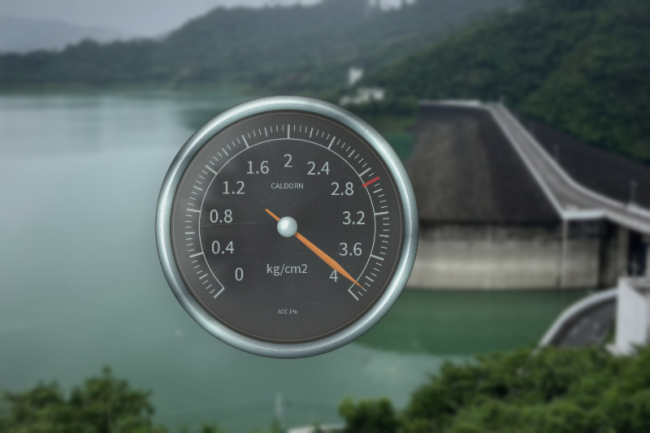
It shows {"value": 3.9, "unit": "kg/cm²"}
